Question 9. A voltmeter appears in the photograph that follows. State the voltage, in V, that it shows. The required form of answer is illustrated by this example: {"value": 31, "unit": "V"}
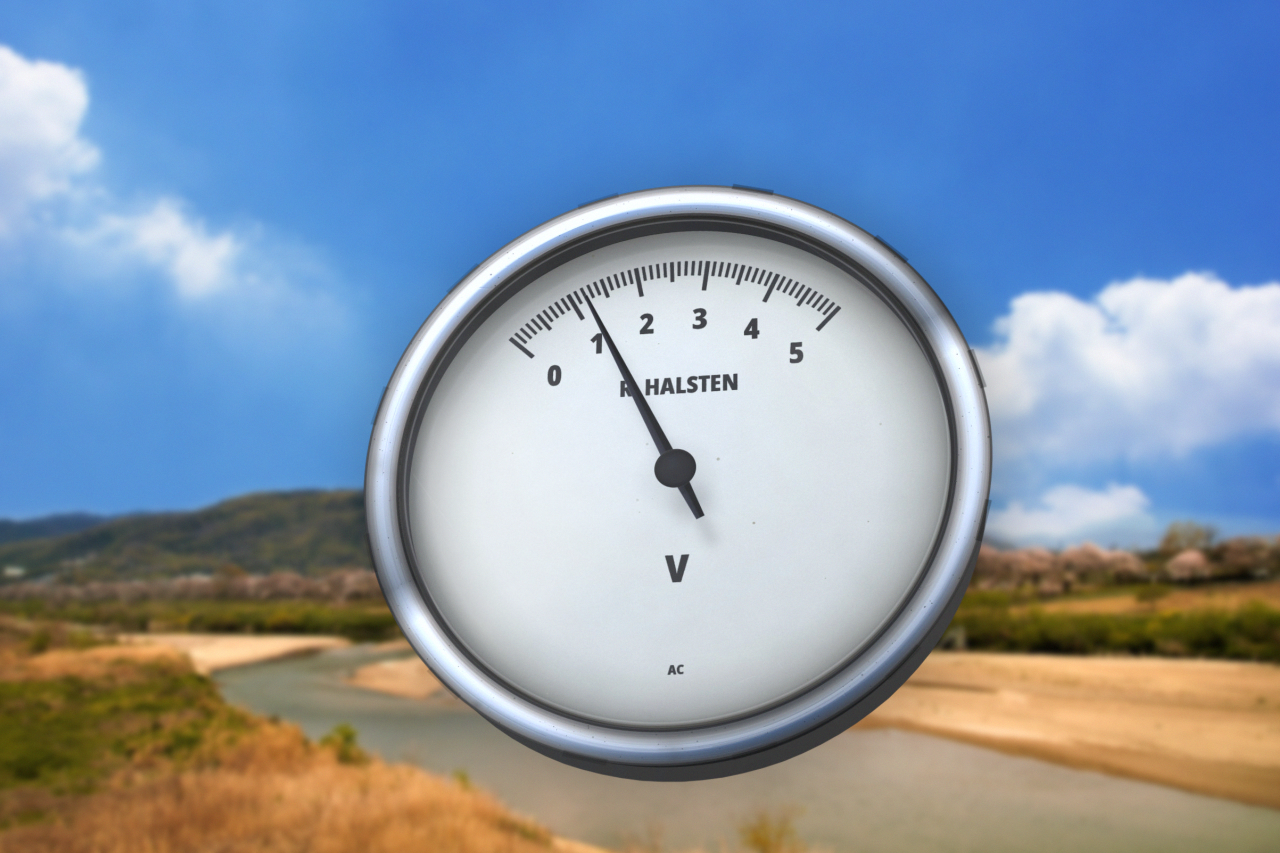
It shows {"value": 1.2, "unit": "V"}
